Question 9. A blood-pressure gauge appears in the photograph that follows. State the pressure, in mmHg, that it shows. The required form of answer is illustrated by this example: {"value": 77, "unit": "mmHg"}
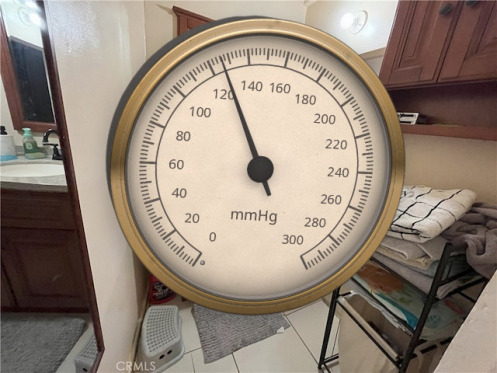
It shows {"value": 126, "unit": "mmHg"}
